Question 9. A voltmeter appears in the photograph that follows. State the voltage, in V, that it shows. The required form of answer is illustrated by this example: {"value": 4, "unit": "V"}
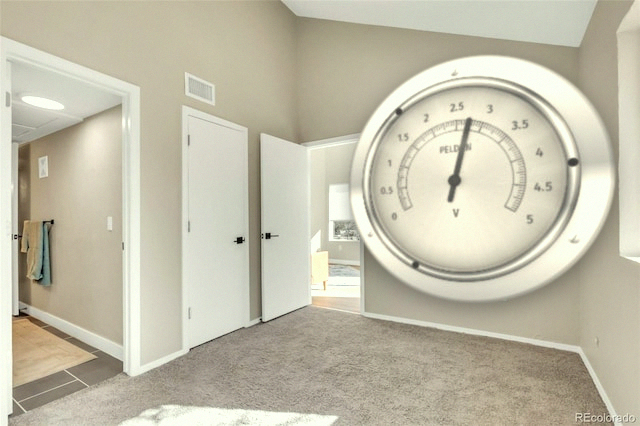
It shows {"value": 2.75, "unit": "V"}
